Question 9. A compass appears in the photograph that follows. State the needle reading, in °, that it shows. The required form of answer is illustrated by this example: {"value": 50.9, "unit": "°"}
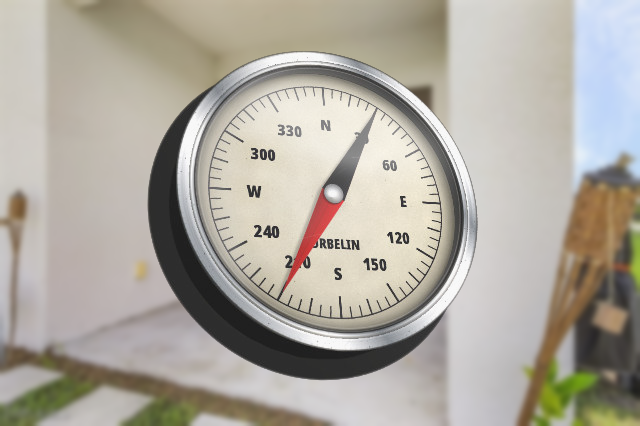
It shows {"value": 210, "unit": "°"}
